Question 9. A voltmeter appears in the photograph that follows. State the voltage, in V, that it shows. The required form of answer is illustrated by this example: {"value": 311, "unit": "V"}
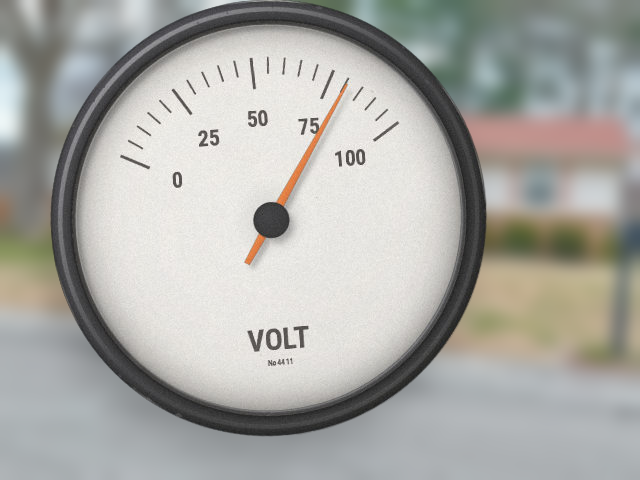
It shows {"value": 80, "unit": "V"}
